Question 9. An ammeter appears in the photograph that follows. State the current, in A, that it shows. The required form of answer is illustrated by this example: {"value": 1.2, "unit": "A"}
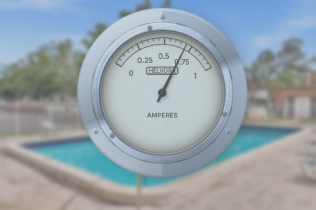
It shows {"value": 0.7, "unit": "A"}
